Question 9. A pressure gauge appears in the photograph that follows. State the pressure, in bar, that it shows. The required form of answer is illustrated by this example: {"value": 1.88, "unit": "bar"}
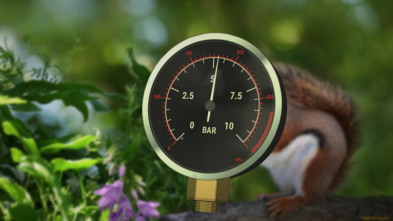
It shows {"value": 5.25, "unit": "bar"}
